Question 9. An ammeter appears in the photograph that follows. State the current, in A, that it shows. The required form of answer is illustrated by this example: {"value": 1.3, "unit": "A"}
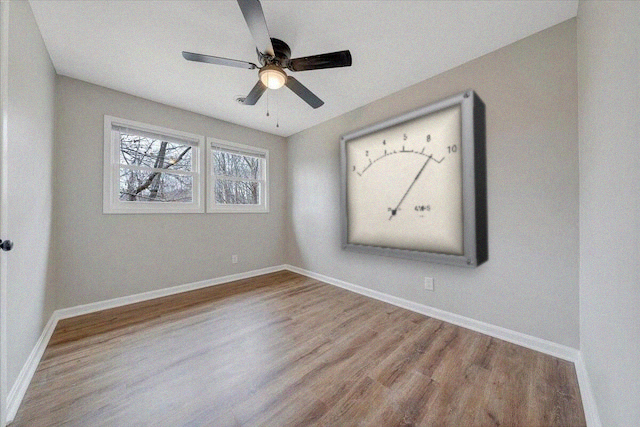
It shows {"value": 9, "unit": "A"}
